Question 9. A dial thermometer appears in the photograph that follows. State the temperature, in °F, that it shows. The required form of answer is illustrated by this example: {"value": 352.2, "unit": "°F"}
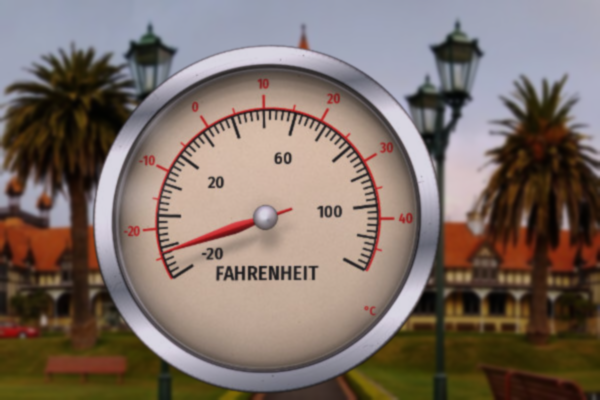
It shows {"value": -12, "unit": "°F"}
